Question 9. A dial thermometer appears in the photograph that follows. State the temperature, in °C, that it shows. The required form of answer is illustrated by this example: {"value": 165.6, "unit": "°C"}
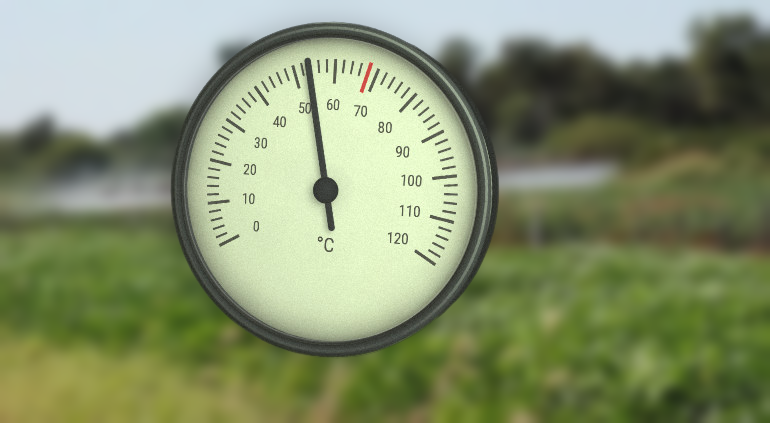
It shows {"value": 54, "unit": "°C"}
